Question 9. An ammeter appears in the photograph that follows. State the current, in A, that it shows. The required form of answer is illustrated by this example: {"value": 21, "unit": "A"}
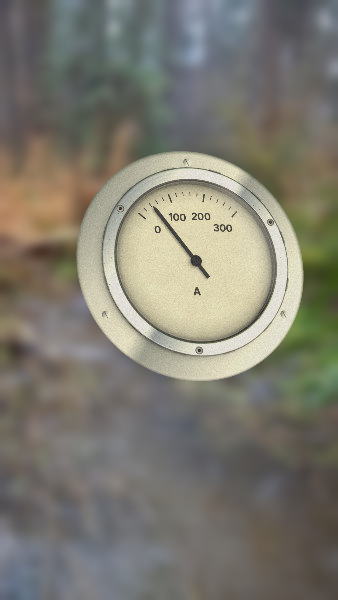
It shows {"value": 40, "unit": "A"}
